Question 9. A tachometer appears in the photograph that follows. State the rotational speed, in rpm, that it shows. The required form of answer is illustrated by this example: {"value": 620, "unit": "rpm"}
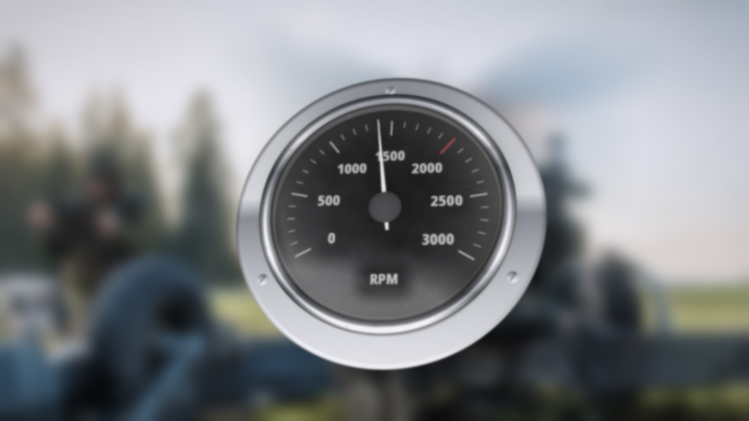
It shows {"value": 1400, "unit": "rpm"}
